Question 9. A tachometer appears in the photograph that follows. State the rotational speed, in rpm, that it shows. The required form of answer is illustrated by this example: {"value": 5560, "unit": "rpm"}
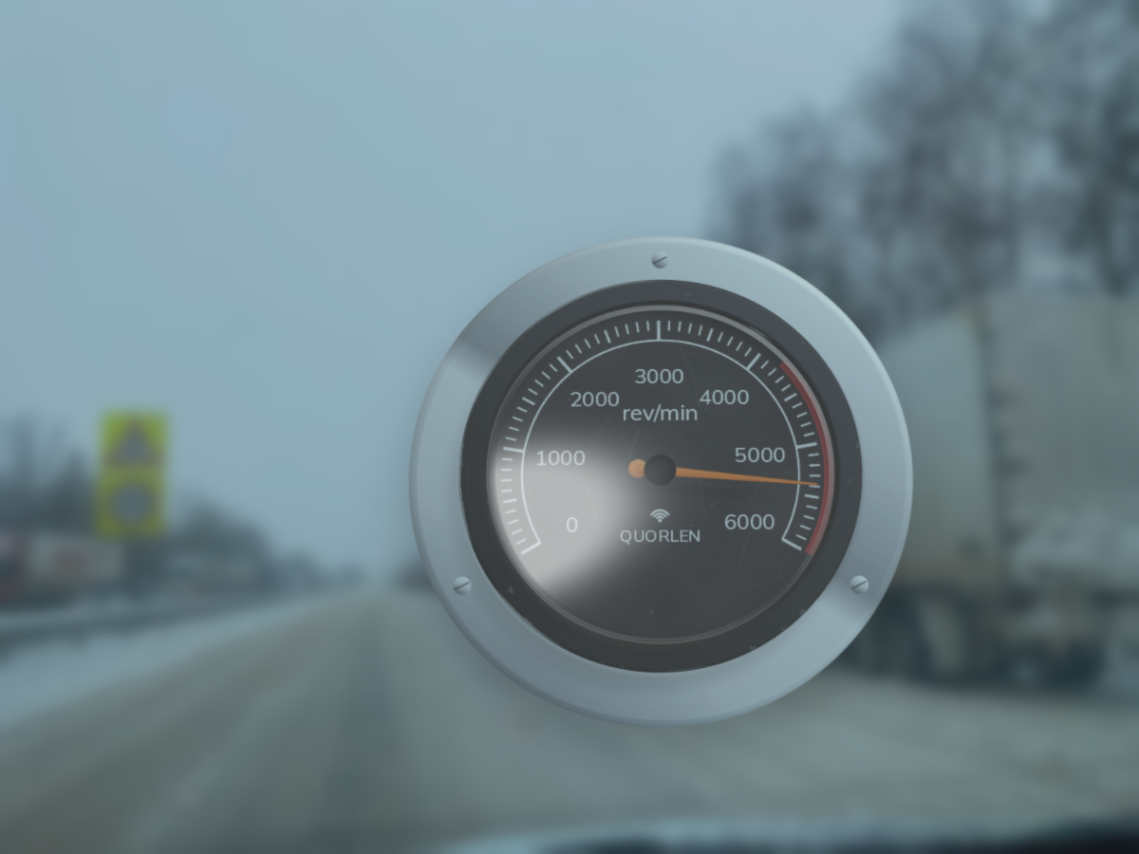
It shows {"value": 5400, "unit": "rpm"}
